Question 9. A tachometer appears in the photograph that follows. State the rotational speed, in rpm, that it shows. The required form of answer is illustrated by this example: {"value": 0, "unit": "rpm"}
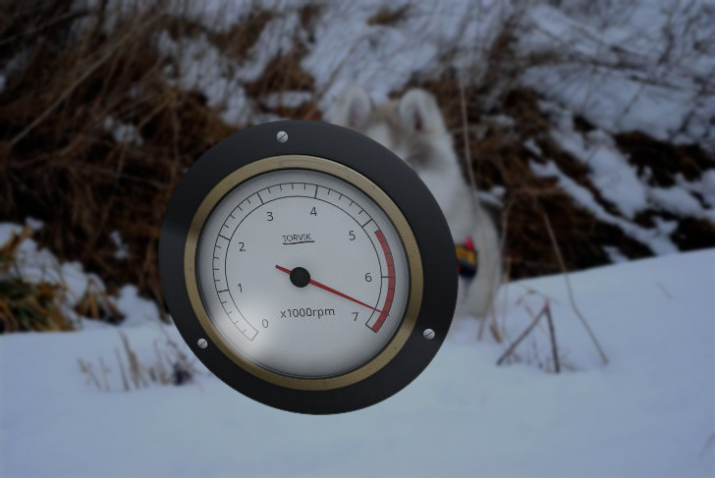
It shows {"value": 6600, "unit": "rpm"}
